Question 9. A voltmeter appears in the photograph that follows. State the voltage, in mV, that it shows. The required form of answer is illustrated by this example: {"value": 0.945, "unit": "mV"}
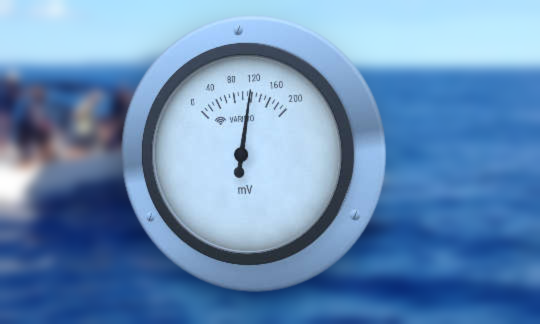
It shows {"value": 120, "unit": "mV"}
